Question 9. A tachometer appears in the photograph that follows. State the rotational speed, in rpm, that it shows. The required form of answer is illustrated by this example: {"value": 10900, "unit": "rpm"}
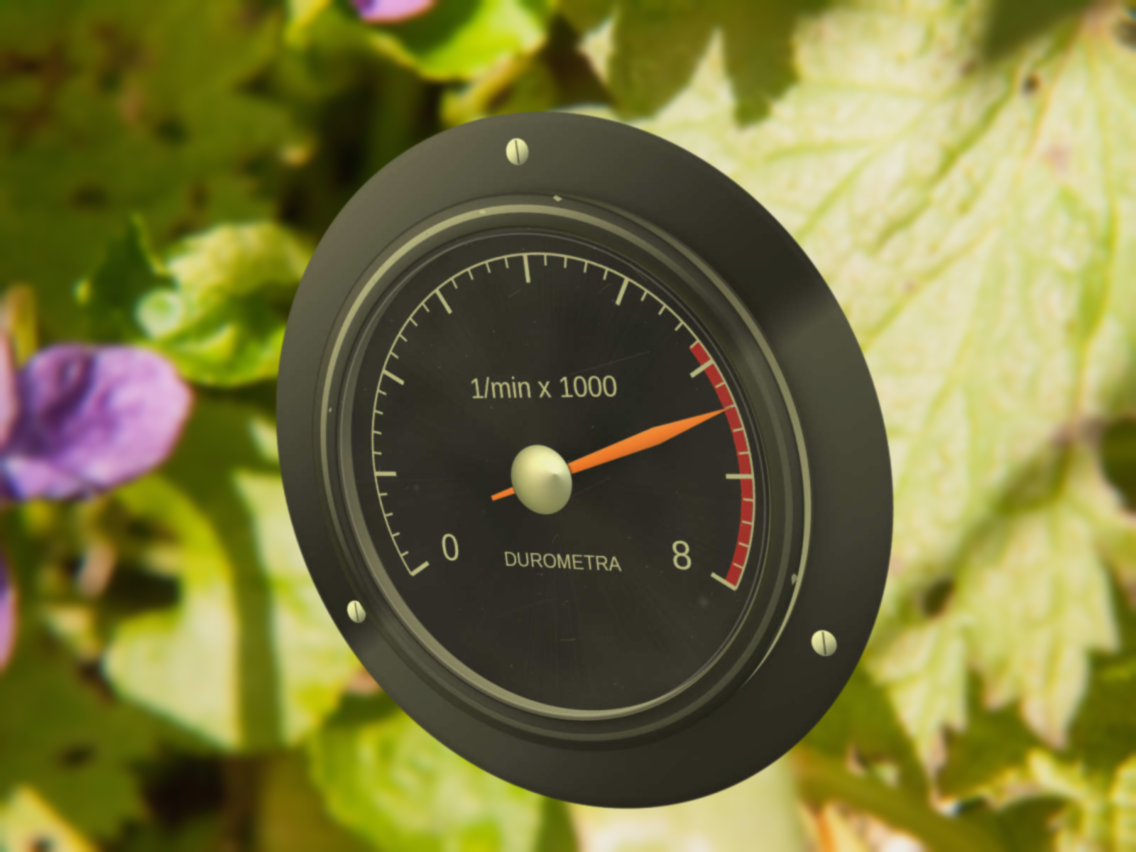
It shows {"value": 6400, "unit": "rpm"}
